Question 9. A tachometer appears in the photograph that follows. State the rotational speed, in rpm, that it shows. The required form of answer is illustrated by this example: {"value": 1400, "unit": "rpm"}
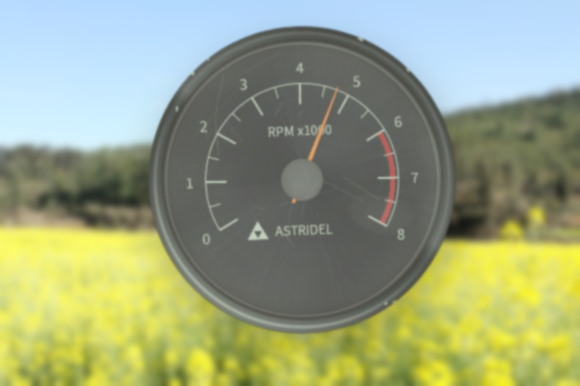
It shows {"value": 4750, "unit": "rpm"}
